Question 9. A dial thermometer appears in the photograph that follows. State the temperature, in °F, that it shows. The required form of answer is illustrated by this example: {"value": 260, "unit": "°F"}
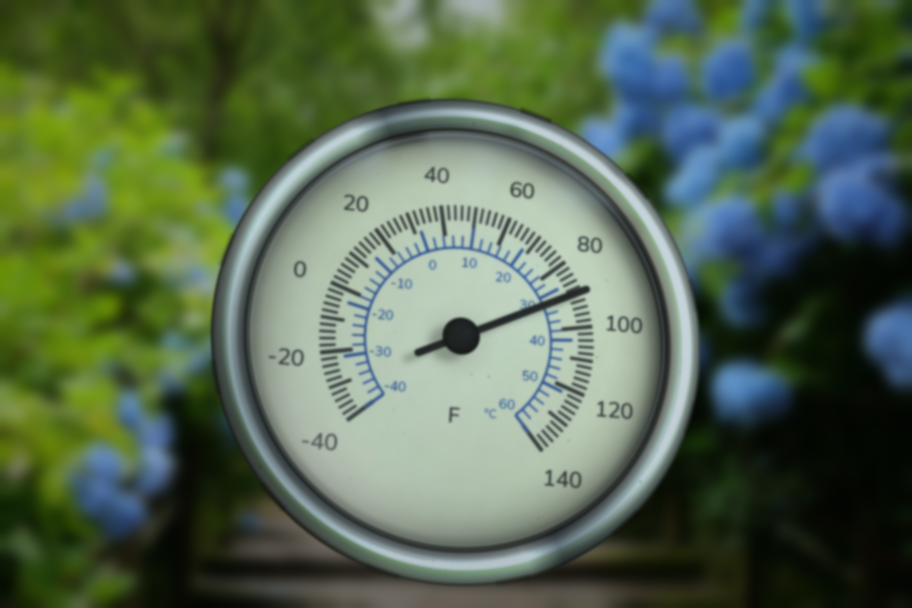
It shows {"value": 90, "unit": "°F"}
